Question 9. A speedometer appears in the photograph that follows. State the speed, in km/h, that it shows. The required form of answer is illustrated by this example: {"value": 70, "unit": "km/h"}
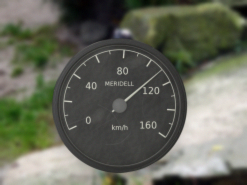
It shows {"value": 110, "unit": "km/h"}
